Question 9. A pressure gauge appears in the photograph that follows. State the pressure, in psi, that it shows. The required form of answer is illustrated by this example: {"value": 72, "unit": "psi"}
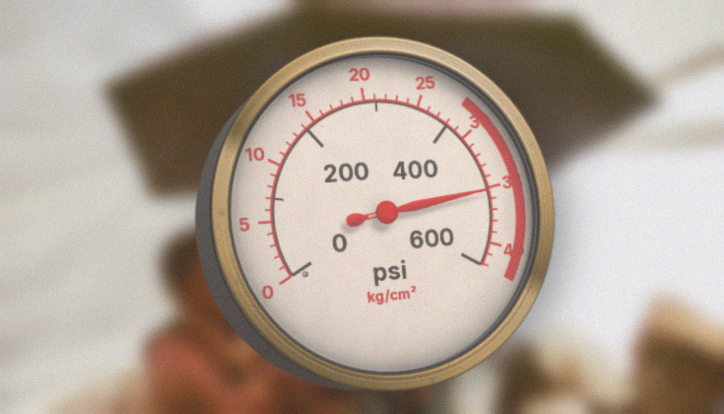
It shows {"value": 500, "unit": "psi"}
